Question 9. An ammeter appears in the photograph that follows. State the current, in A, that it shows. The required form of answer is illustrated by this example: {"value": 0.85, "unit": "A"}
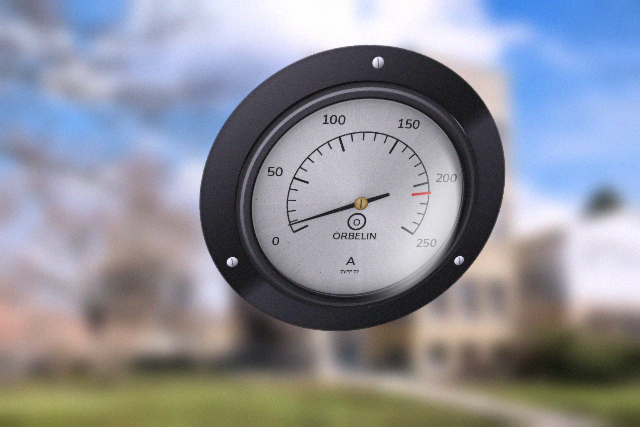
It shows {"value": 10, "unit": "A"}
